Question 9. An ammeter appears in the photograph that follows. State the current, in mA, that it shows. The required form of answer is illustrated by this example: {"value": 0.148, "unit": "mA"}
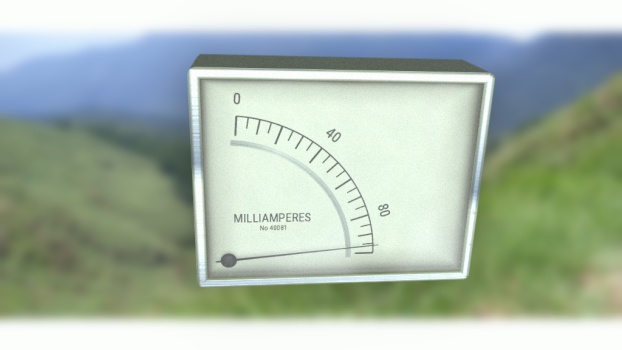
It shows {"value": 95, "unit": "mA"}
